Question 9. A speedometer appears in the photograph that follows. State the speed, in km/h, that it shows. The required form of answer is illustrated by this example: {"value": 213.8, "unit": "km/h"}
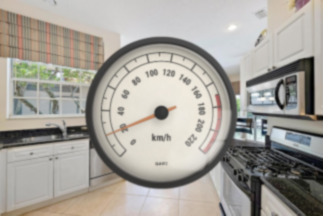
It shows {"value": 20, "unit": "km/h"}
